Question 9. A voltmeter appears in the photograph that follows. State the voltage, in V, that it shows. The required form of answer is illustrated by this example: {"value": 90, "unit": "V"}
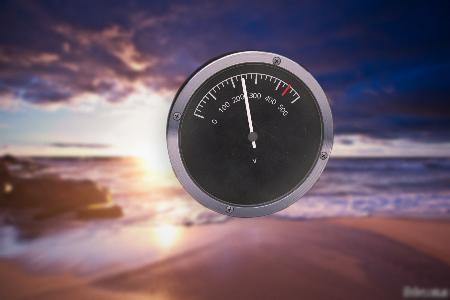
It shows {"value": 240, "unit": "V"}
